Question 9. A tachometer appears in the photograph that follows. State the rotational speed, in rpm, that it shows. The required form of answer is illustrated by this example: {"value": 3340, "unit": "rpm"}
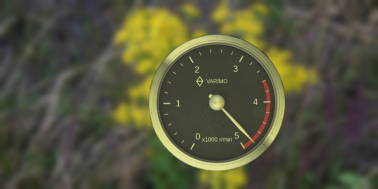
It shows {"value": 4800, "unit": "rpm"}
